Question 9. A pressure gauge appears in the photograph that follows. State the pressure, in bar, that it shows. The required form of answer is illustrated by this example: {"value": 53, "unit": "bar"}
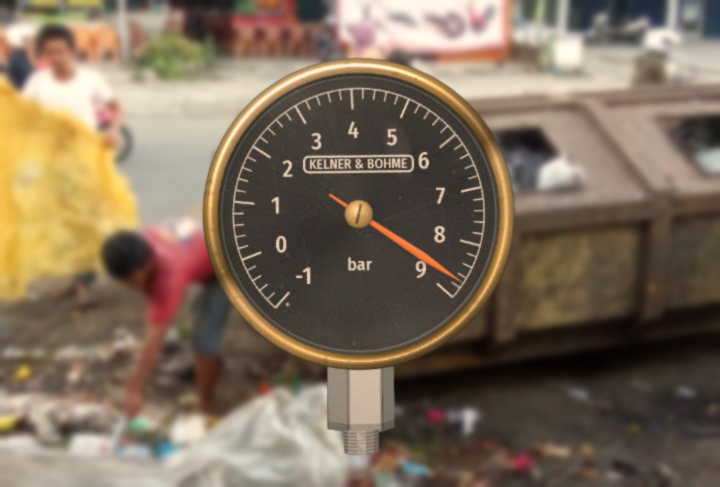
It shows {"value": 8.7, "unit": "bar"}
